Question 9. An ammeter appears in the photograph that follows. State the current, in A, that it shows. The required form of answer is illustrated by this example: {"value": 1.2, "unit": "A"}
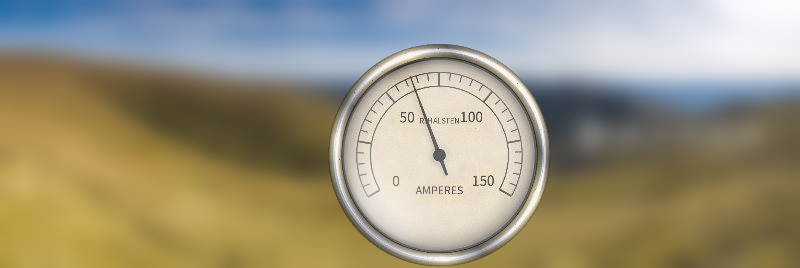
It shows {"value": 62.5, "unit": "A"}
